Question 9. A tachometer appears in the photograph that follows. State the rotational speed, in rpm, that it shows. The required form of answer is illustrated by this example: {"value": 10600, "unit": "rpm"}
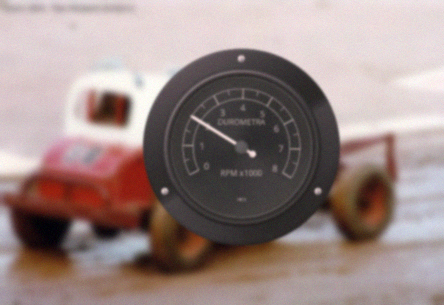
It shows {"value": 2000, "unit": "rpm"}
